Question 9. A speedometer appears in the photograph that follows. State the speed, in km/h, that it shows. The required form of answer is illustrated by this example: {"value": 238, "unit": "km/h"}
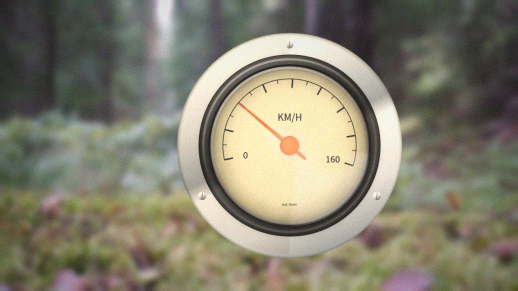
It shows {"value": 40, "unit": "km/h"}
